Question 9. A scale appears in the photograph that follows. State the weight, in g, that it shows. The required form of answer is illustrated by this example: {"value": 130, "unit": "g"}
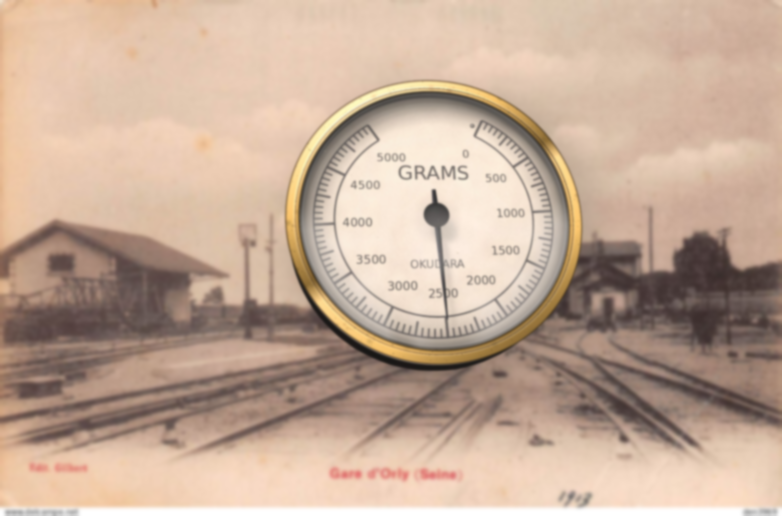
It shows {"value": 2500, "unit": "g"}
